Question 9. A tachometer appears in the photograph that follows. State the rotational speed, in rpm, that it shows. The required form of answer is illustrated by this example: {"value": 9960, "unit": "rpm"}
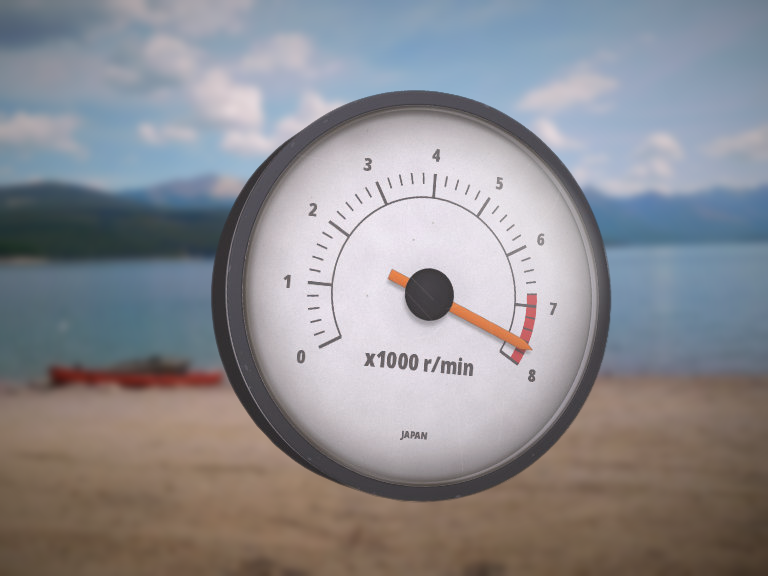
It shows {"value": 7700, "unit": "rpm"}
